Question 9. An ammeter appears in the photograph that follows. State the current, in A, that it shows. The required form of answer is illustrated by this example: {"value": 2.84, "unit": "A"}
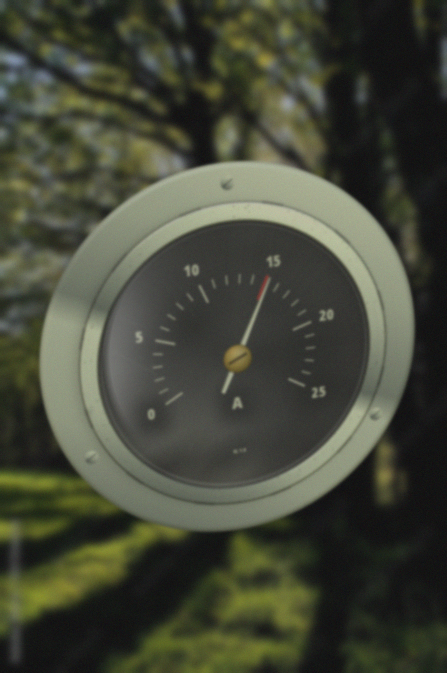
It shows {"value": 15, "unit": "A"}
